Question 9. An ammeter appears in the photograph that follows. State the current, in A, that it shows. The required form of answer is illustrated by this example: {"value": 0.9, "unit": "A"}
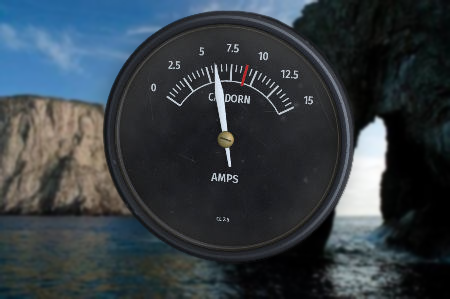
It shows {"value": 6, "unit": "A"}
